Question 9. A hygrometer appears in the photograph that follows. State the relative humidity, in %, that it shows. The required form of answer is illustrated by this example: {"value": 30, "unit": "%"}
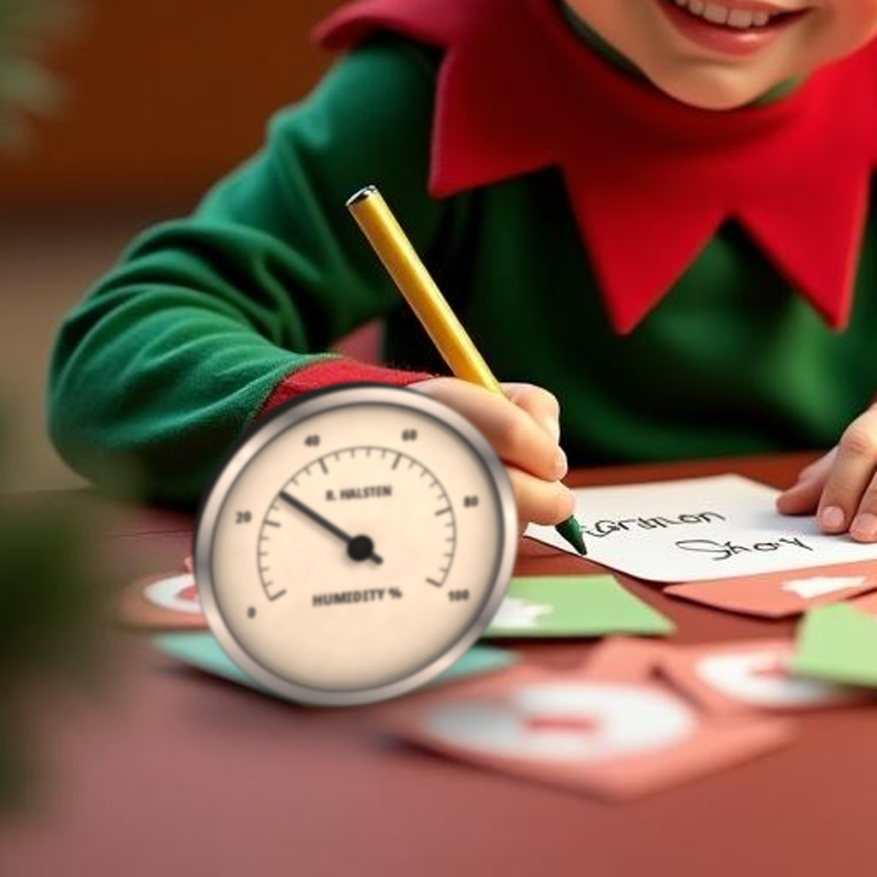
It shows {"value": 28, "unit": "%"}
